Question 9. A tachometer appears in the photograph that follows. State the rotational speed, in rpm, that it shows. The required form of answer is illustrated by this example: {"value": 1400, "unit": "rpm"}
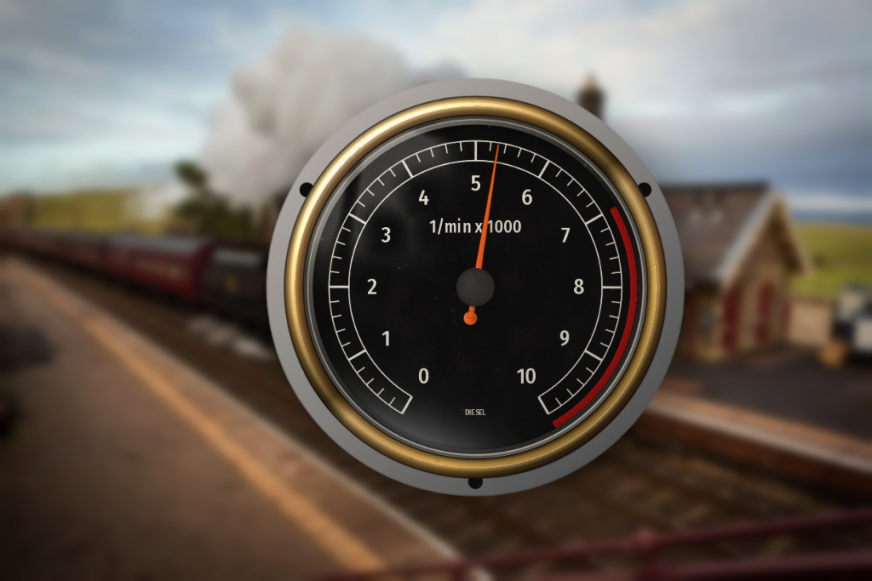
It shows {"value": 5300, "unit": "rpm"}
